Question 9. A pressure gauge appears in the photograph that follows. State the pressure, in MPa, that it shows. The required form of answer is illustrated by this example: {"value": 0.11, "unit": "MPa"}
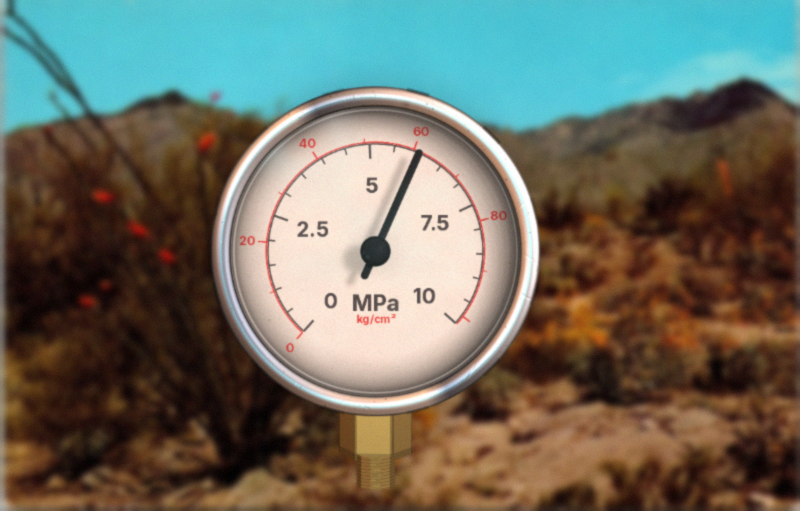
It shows {"value": 6, "unit": "MPa"}
